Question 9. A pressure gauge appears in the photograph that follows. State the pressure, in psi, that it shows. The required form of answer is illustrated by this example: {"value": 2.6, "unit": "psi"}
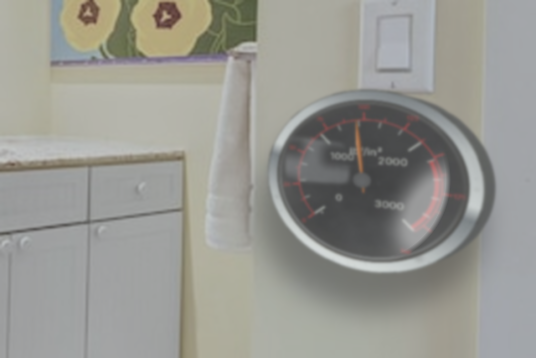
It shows {"value": 1400, "unit": "psi"}
